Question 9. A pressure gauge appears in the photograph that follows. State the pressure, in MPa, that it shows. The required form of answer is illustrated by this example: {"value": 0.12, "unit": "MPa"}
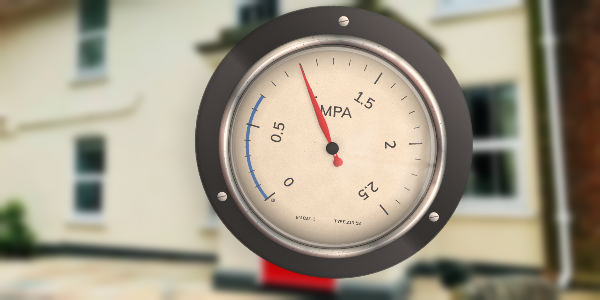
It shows {"value": 1, "unit": "MPa"}
